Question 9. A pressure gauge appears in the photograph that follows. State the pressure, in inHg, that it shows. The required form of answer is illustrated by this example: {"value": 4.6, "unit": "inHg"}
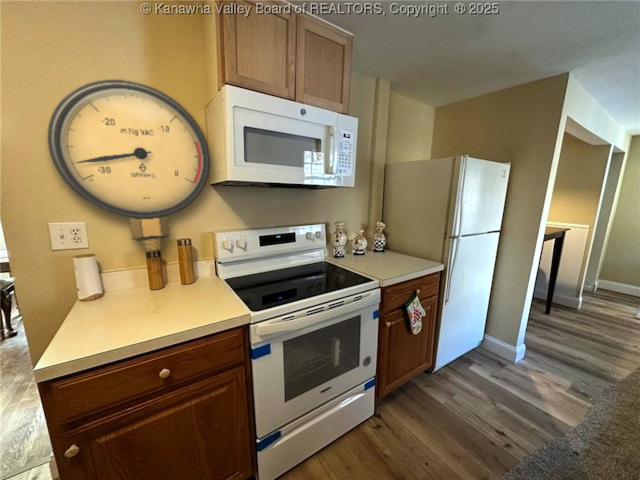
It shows {"value": -28, "unit": "inHg"}
